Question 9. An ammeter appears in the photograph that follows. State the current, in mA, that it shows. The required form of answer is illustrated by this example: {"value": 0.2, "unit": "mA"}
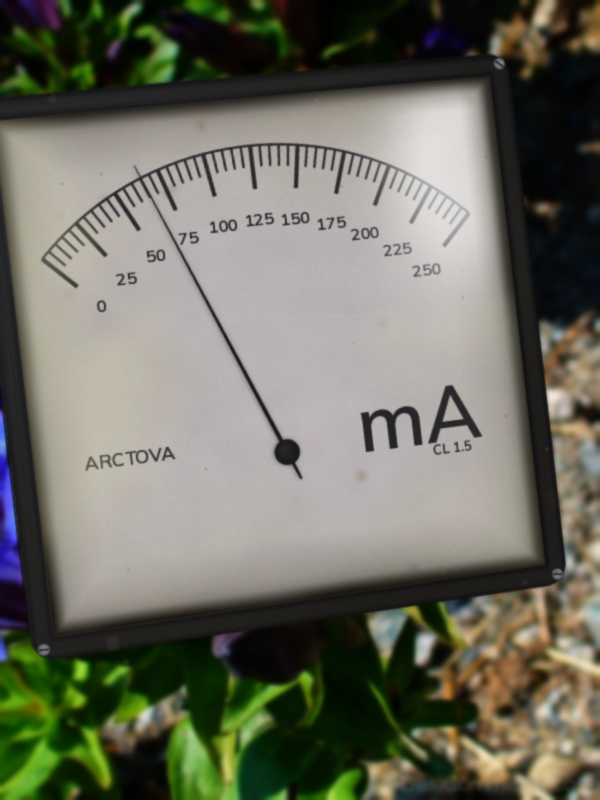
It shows {"value": 65, "unit": "mA"}
